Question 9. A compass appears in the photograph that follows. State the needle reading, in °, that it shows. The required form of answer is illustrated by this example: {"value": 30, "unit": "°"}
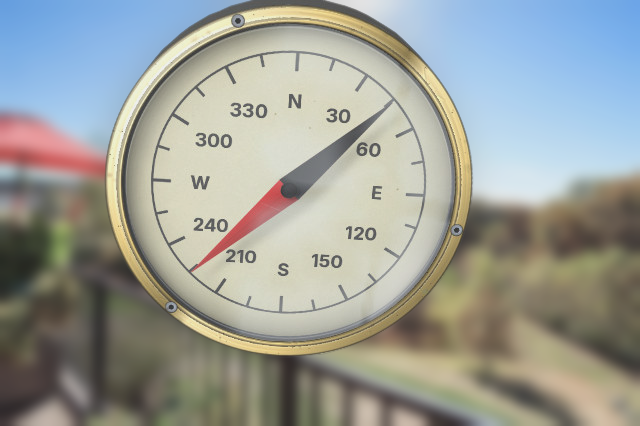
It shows {"value": 225, "unit": "°"}
